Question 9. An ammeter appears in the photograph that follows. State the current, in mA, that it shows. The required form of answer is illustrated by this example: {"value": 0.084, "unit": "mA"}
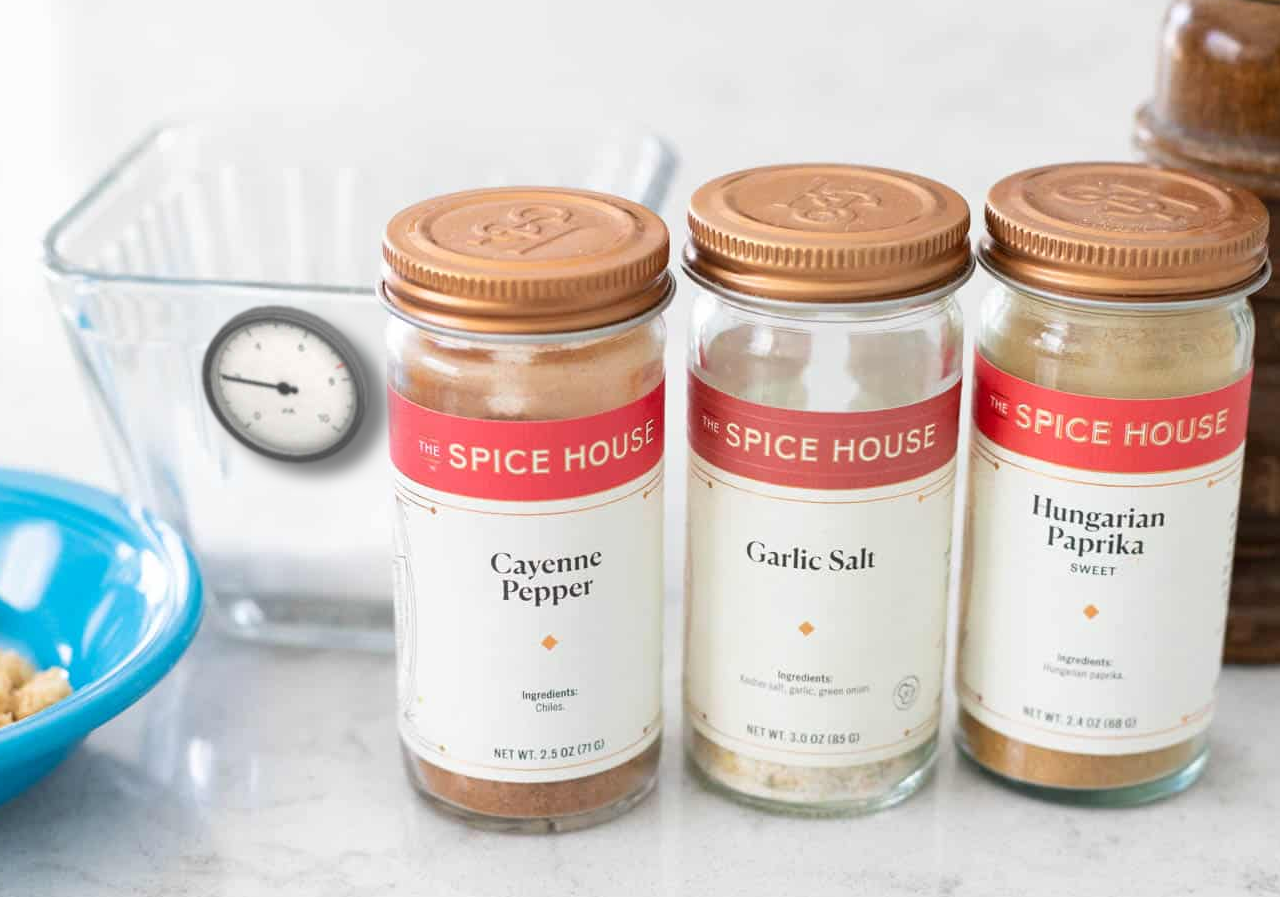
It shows {"value": 2, "unit": "mA"}
